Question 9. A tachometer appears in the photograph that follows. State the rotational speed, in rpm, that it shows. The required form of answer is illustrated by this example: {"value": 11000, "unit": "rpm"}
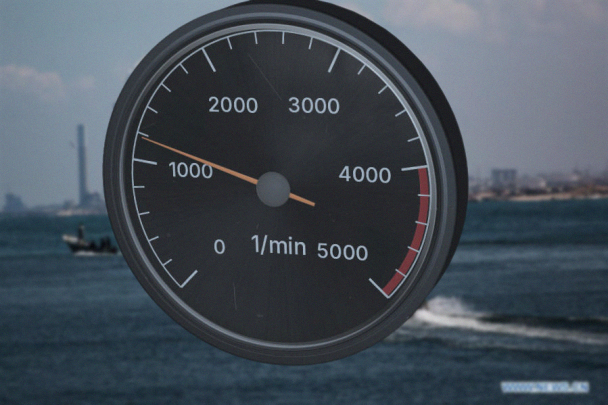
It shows {"value": 1200, "unit": "rpm"}
